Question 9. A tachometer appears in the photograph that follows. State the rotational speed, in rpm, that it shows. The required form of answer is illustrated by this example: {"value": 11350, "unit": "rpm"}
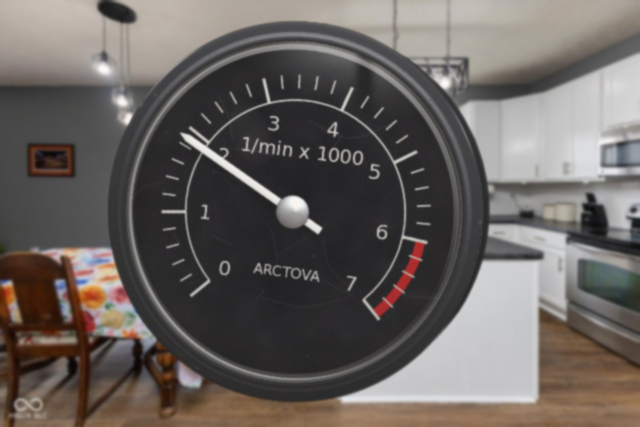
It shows {"value": 1900, "unit": "rpm"}
